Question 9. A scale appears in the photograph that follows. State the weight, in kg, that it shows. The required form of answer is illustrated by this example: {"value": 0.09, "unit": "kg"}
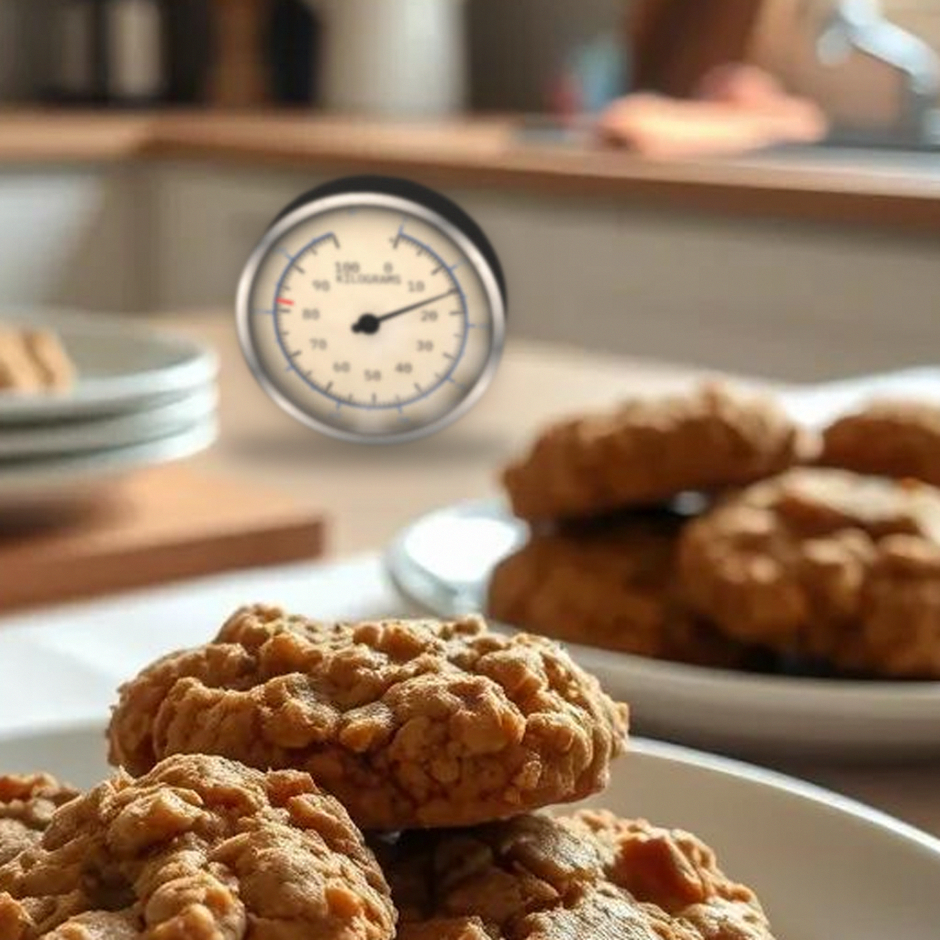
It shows {"value": 15, "unit": "kg"}
